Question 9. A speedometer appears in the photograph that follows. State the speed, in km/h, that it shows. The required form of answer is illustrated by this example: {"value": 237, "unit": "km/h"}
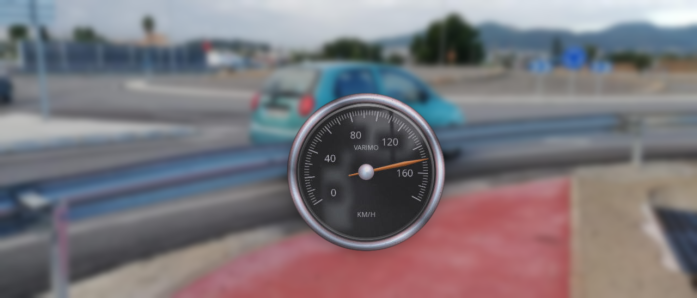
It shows {"value": 150, "unit": "km/h"}
